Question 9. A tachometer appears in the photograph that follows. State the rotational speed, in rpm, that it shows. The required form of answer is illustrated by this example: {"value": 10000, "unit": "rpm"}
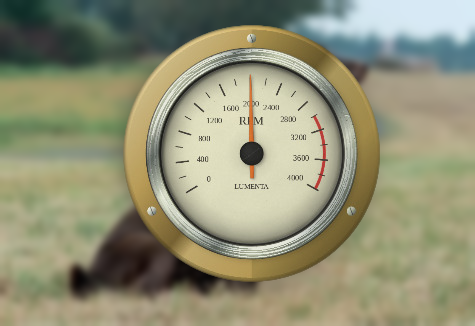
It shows {"value": 2000, "unit": "rpm"}
